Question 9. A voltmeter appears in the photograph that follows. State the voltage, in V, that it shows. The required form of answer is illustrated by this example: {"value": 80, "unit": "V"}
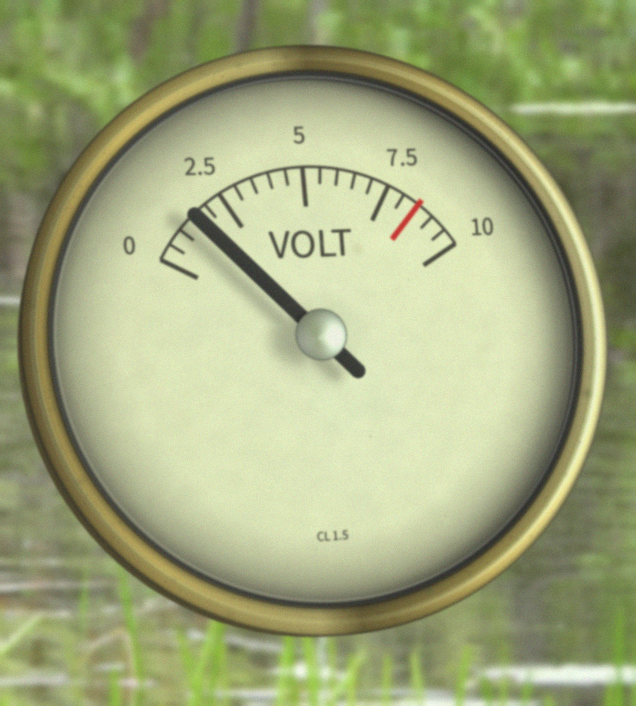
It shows {"value": 1.5, "unit": "V"}
